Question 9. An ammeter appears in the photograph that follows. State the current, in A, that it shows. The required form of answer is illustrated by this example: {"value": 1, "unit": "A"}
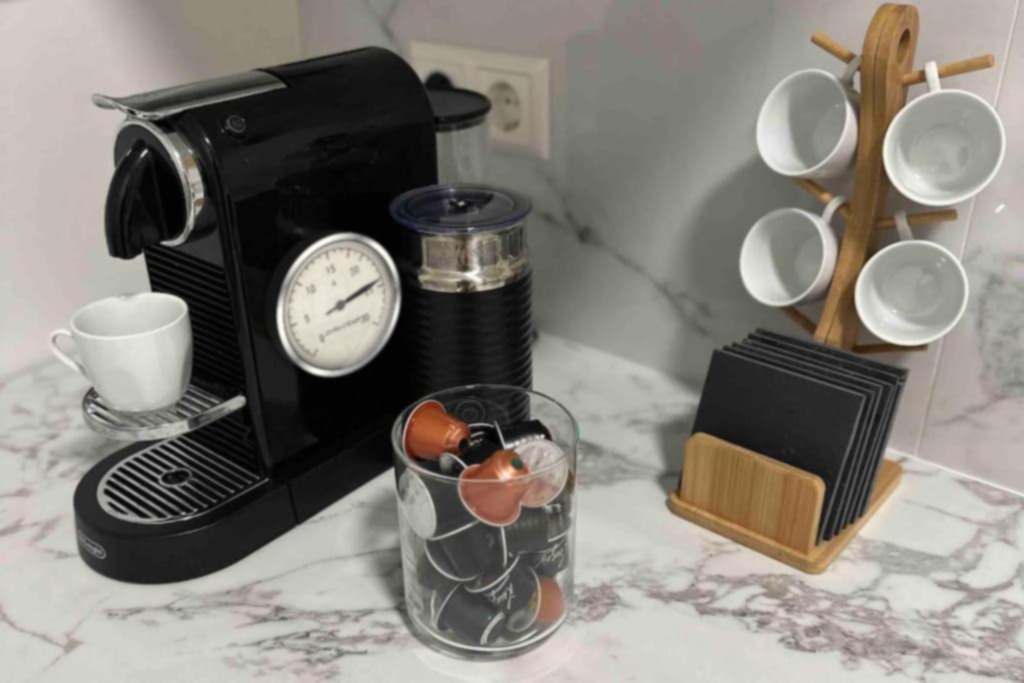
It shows {"value": 24, "unit": "A"}
